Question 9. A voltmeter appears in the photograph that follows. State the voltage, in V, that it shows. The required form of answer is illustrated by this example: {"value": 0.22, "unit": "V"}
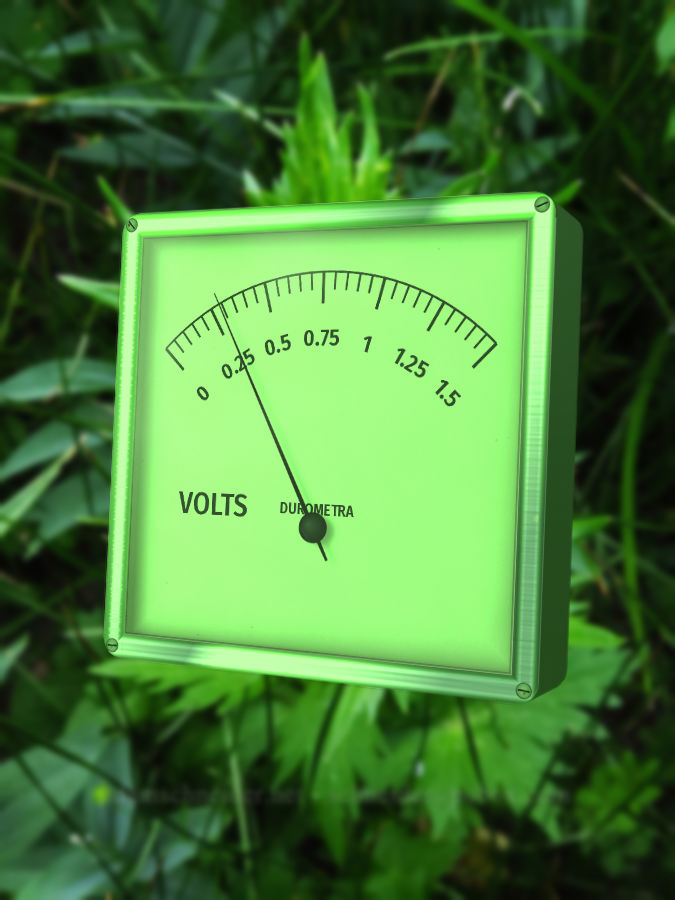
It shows {"value": 0.3, "unit": "V"}
